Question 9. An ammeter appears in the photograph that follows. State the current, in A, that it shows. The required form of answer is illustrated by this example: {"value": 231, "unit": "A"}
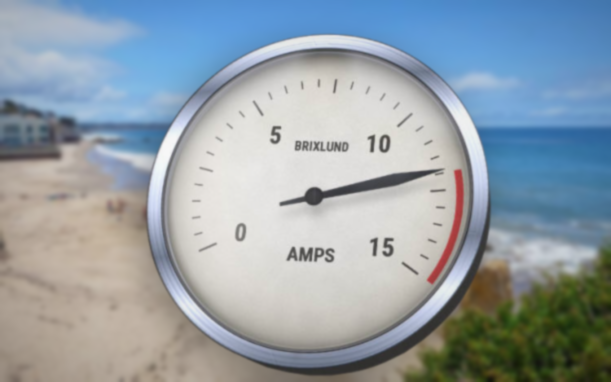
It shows {"value": 12, "unit": "A"}
